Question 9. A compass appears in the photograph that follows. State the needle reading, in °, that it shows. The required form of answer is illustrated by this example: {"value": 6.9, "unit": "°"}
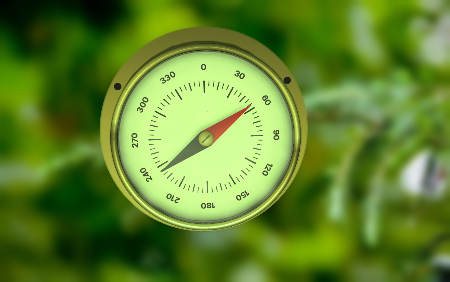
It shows {"value": 55, "unit": "°"}
